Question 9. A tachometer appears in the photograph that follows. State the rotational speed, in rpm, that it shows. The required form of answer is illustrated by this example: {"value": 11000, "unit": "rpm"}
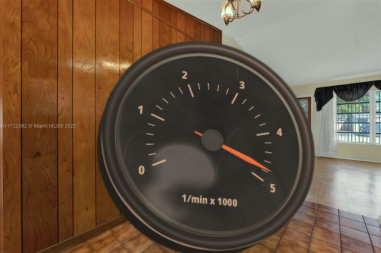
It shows {"value": 4800, "unit": "rpm"}
